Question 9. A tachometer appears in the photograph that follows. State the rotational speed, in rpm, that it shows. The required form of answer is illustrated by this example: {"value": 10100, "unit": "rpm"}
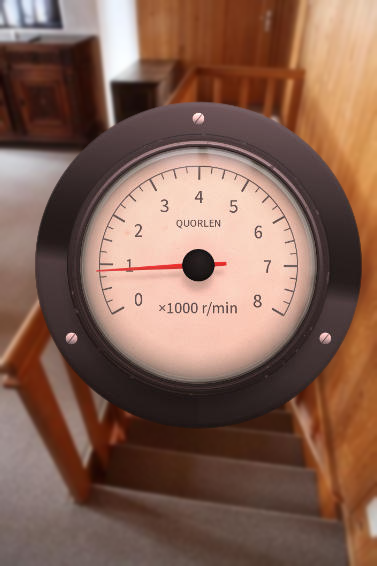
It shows {"value": 875, "unit": "rpm"}
